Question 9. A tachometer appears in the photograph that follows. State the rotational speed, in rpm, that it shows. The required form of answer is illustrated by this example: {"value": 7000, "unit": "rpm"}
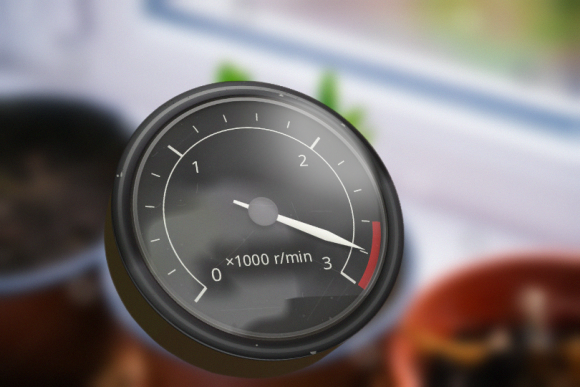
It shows {"value": 2800, "unit": "rpm"}
